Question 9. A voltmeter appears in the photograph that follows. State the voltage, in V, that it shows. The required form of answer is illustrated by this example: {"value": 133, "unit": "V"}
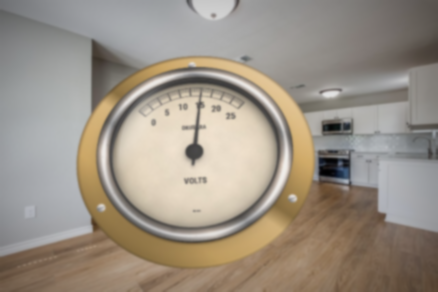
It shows {"value": 15, "unit": "V"}
